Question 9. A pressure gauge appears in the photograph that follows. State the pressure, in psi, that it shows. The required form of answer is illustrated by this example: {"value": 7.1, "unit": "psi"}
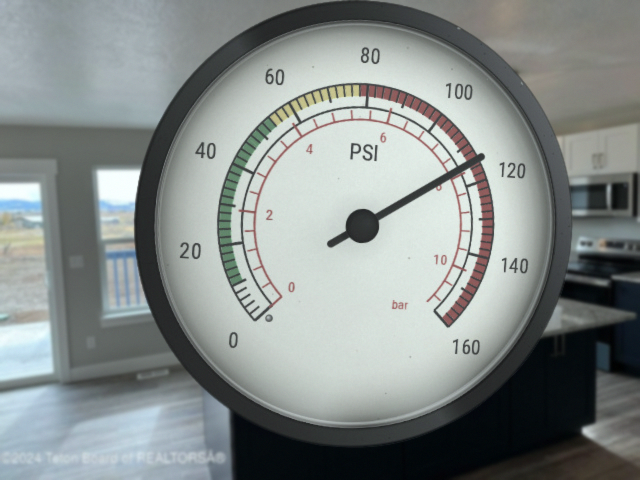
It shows {"value": 114, "unit": "psi"}
